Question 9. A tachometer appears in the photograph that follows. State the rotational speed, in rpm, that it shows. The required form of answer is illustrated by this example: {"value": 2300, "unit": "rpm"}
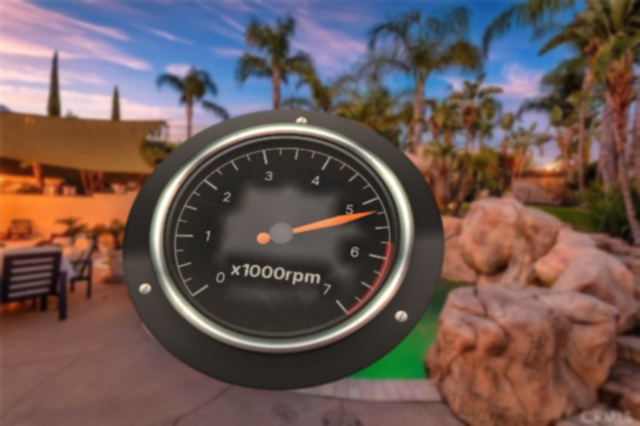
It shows {"value": 5250, "unit": "rpm"}
